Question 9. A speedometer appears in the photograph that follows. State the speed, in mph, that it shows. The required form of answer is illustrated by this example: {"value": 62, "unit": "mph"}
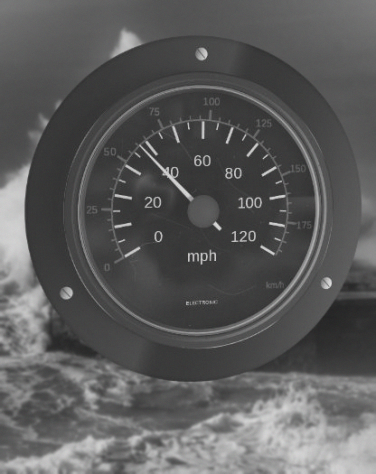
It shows {"value": 37.5, "unit": "mph"}
